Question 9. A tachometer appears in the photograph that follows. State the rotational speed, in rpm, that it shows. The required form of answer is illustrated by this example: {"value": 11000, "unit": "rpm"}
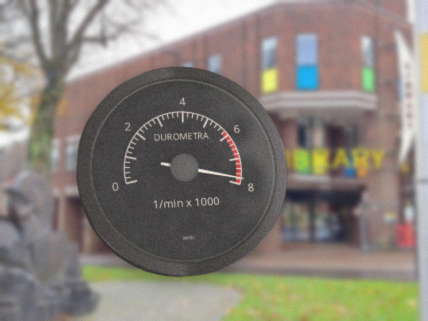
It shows {"value": 7800, "unit": "rpm"}
